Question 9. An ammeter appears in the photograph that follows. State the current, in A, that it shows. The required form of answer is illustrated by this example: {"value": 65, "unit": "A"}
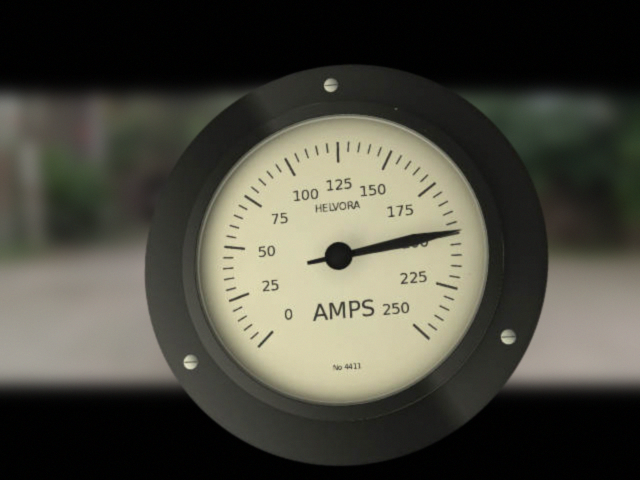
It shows {"value": 200, "unit": "A"}
